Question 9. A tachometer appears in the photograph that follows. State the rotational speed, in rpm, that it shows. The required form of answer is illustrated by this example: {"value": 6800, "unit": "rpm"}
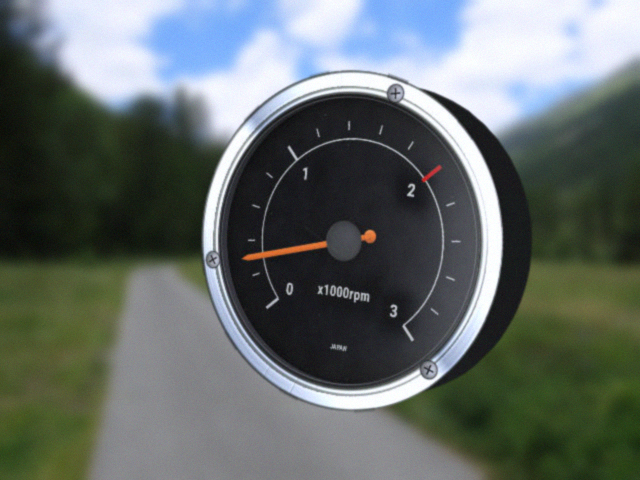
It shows {"value": 300, "unit": "rpm"}
